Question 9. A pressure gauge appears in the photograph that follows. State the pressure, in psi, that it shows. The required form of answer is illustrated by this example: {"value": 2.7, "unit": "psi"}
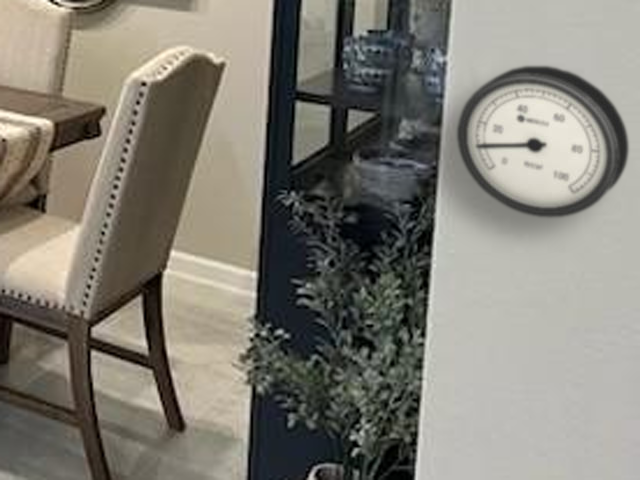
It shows {"value": 10, "unit": "psi"}
